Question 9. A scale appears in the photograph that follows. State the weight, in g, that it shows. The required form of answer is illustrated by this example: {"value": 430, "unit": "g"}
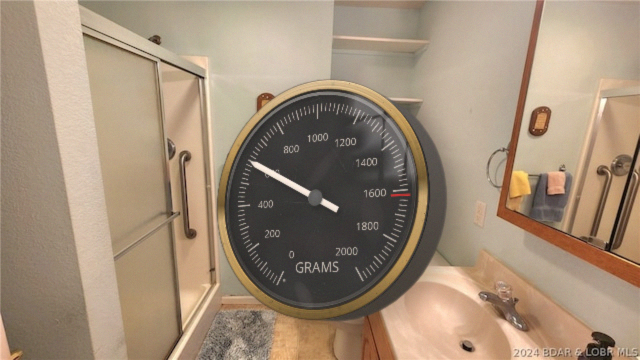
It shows {"value": 600, "unit": "g"}
